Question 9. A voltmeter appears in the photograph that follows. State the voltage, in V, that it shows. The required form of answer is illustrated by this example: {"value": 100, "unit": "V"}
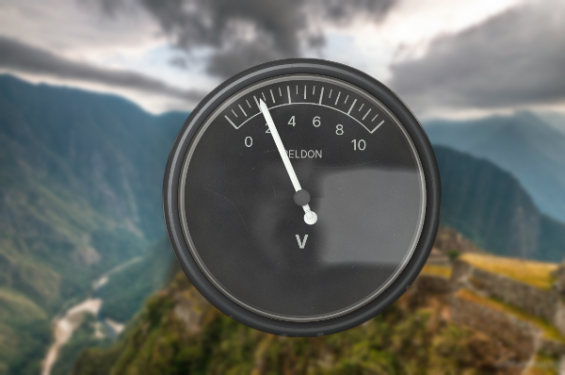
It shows {"value": 2.25, "unit": "V"}
